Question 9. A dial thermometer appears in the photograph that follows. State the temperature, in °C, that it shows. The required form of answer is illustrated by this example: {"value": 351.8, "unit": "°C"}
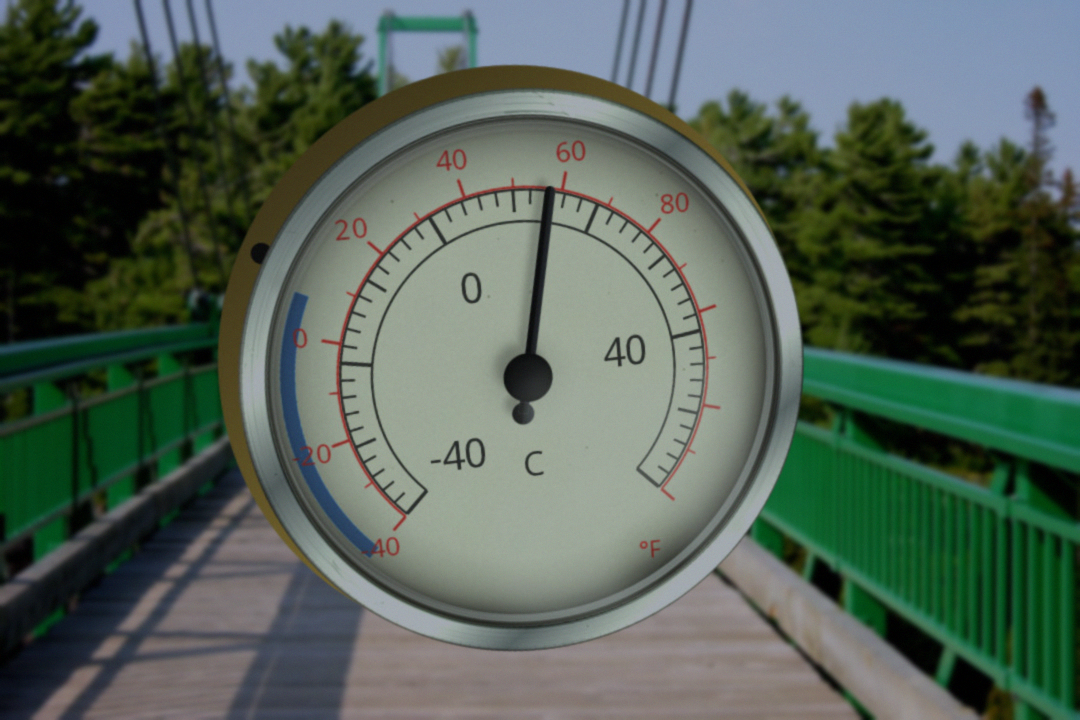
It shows {"value": 14, "unit": "°C"}
